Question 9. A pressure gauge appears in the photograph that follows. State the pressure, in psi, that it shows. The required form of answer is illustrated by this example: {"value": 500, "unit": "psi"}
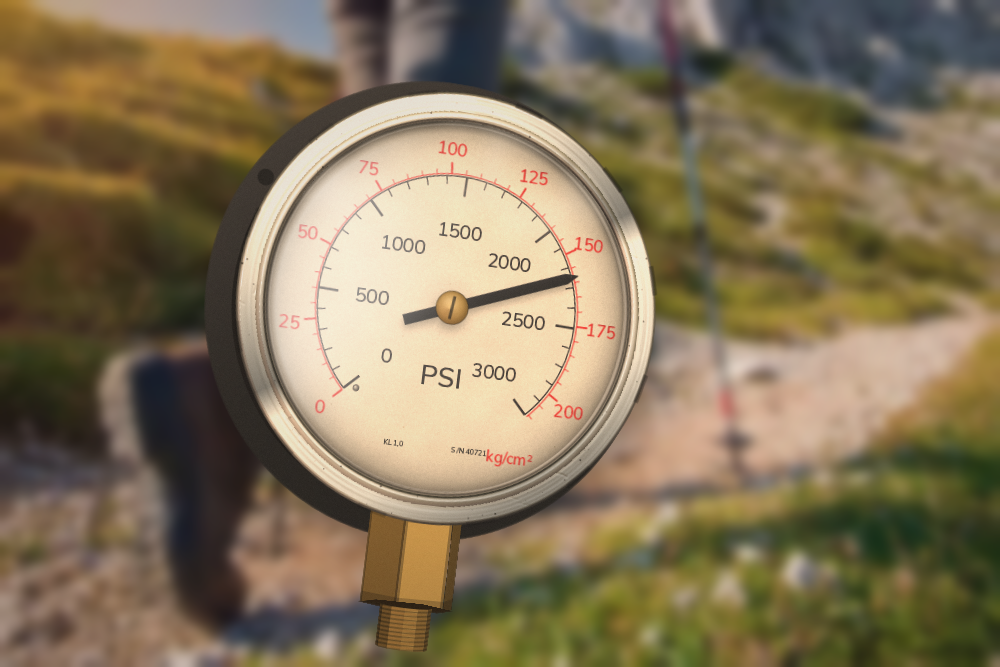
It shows {"value": 2250, "unit": "psi"}
